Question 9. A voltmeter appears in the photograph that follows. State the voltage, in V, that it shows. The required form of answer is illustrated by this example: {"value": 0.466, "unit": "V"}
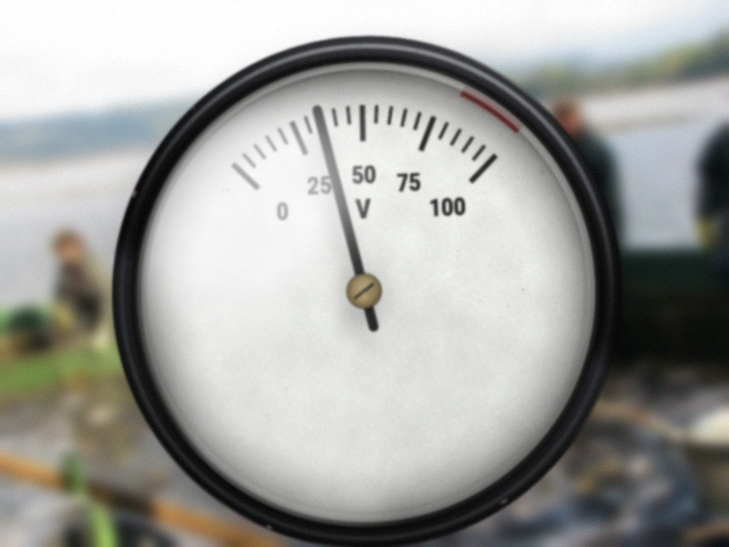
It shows {"value": 35, "unit": "V"}
